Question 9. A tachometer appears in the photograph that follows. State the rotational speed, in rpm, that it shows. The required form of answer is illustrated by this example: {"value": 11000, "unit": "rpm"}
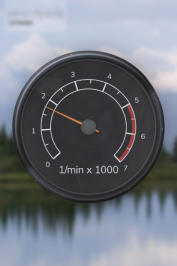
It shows {"value": 1750, "unit": "rpm"}
